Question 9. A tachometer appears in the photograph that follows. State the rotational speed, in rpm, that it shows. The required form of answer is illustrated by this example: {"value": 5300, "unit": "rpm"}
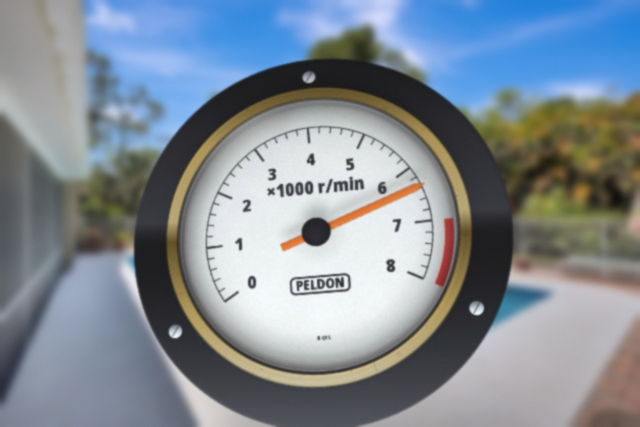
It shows {"value": 6400, "unit": "rpm"}
